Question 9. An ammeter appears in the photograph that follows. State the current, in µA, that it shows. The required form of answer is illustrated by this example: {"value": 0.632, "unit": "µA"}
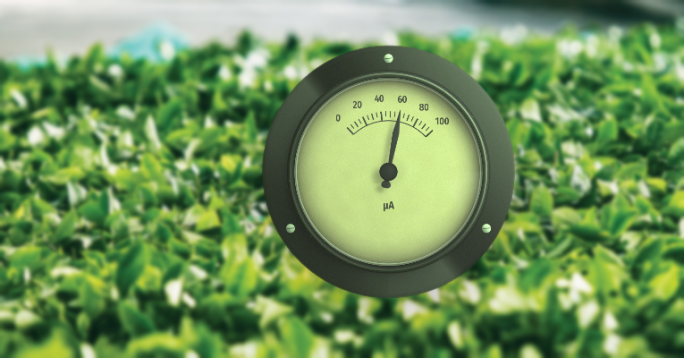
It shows {"value": 60, "unit": "µA"}
